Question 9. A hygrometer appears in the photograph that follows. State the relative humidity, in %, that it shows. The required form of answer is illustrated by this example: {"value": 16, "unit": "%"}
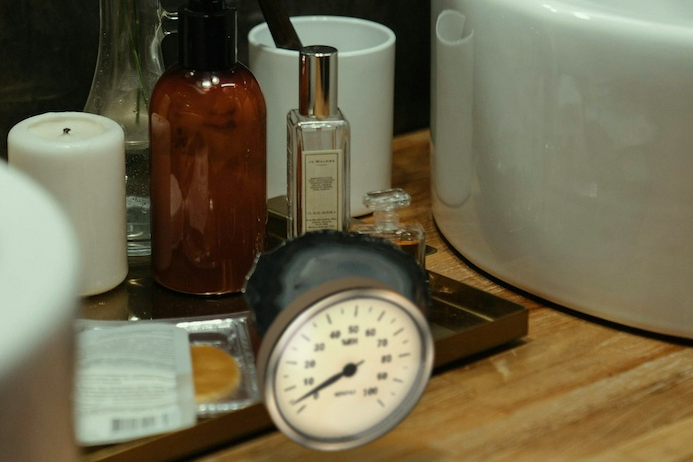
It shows {"value": 5, "unit": "%"}
